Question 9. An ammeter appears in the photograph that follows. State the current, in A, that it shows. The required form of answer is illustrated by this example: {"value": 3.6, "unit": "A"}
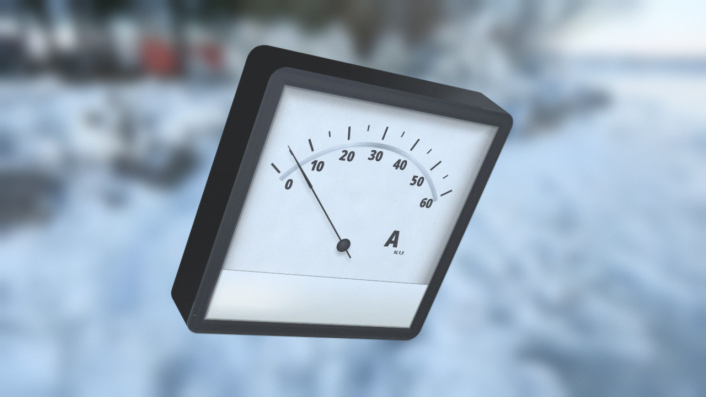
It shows {"value": 5, "unit": "A"}
